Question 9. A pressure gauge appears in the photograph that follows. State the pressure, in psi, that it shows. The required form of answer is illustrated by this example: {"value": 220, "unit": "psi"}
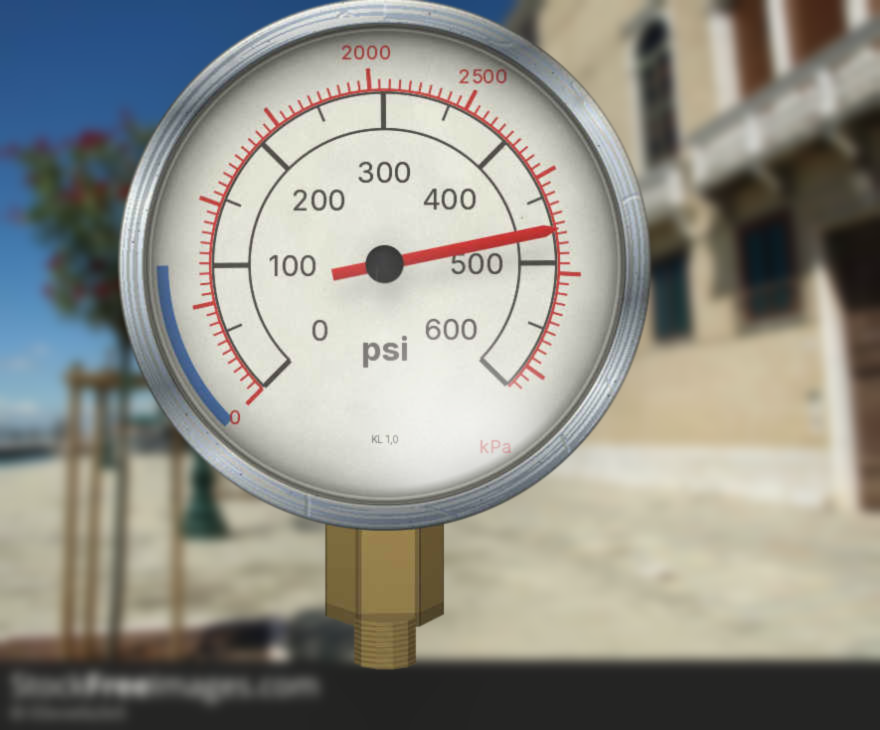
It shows {"value": 475, "unit": "psi"}
